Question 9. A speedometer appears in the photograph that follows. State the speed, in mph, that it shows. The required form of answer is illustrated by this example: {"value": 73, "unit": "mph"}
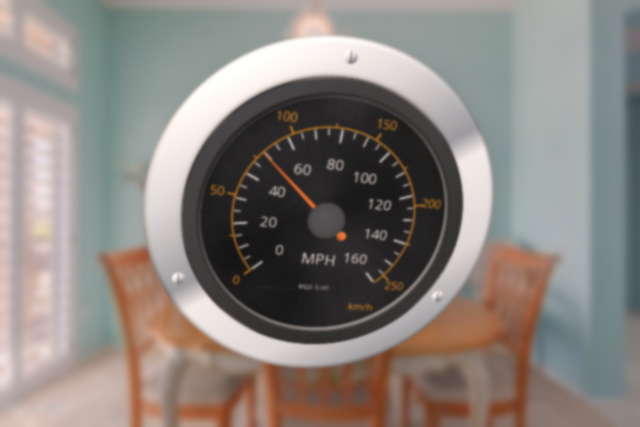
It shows {"value": 50, "unit": "mph"}
